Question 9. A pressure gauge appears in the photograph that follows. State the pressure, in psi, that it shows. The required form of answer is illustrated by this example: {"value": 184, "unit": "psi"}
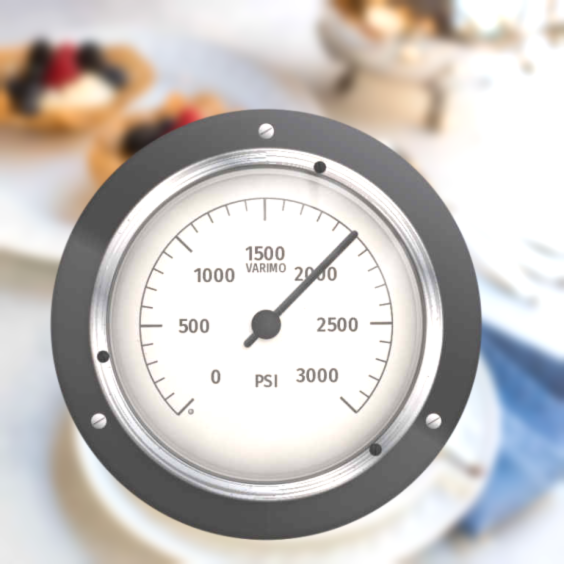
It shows {"value": 2000, "unit": "psi"}
